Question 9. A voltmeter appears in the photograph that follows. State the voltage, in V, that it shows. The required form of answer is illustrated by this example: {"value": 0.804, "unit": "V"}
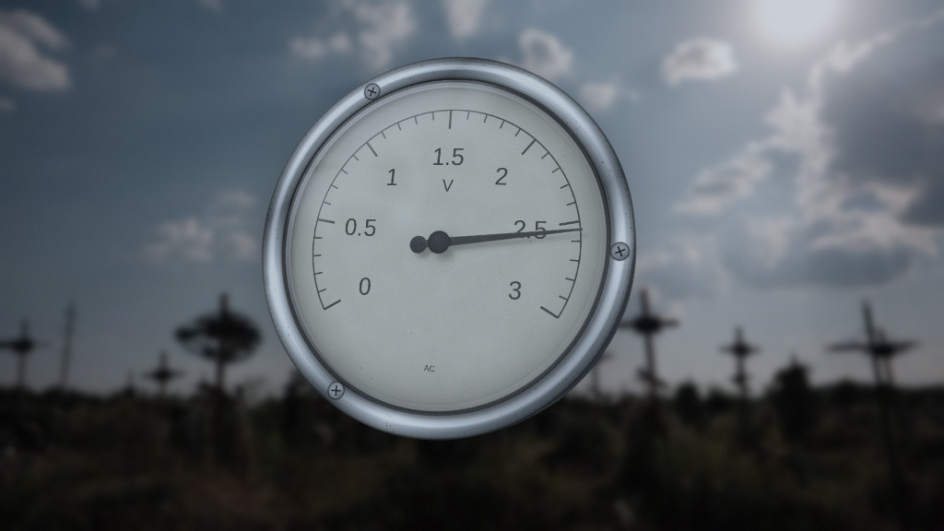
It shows {"value": 2.55, "unit": "V"}
